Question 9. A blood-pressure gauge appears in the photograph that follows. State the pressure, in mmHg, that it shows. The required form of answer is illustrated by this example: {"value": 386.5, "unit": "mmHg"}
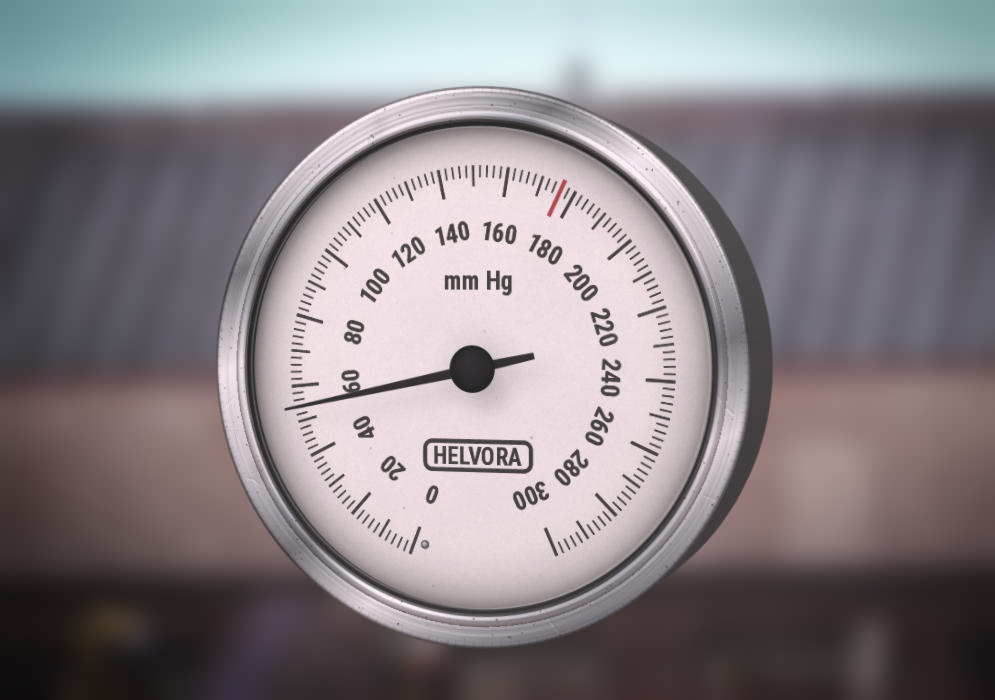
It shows {"value": 54, "unit": "mmHg"}
